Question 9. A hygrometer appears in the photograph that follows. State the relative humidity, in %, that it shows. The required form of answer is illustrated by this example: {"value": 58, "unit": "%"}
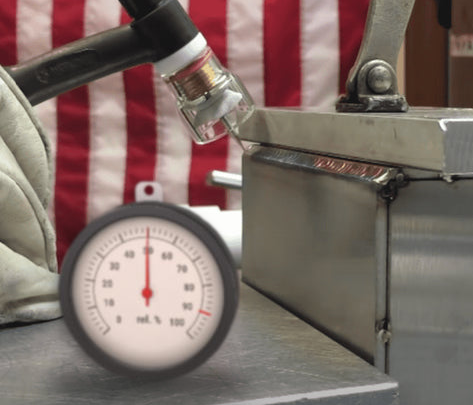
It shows {"value": 50, "unit": "%"}
